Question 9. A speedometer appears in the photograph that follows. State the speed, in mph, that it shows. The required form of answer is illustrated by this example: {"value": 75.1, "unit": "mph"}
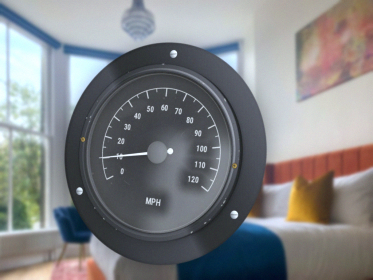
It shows {"value": 10, "unit": "mph"}
